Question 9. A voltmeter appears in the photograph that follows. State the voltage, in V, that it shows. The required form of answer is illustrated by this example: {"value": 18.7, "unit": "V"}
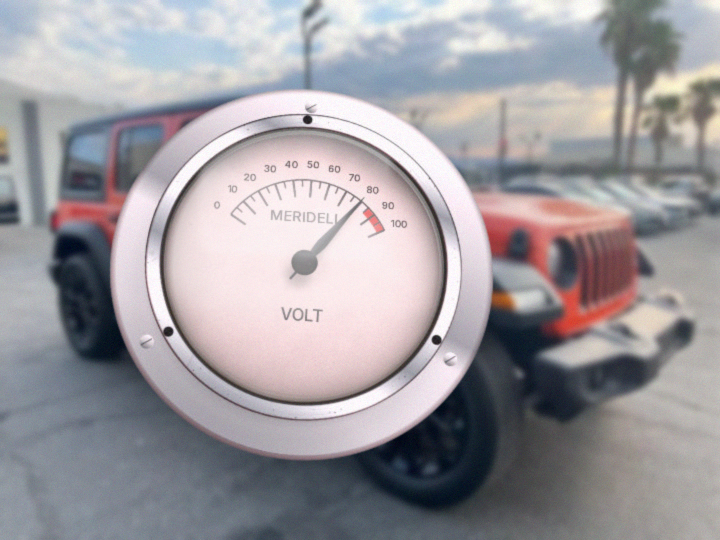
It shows {"value": 80, "unit": "V"}
